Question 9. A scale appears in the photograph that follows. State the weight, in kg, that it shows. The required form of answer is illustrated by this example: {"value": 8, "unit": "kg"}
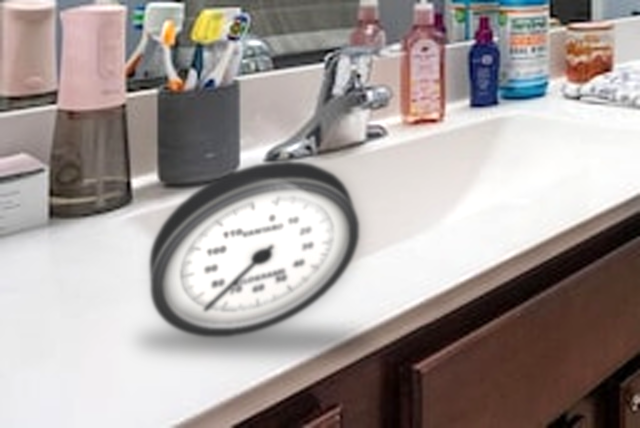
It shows {"value": 75, "unit": "kg"}
